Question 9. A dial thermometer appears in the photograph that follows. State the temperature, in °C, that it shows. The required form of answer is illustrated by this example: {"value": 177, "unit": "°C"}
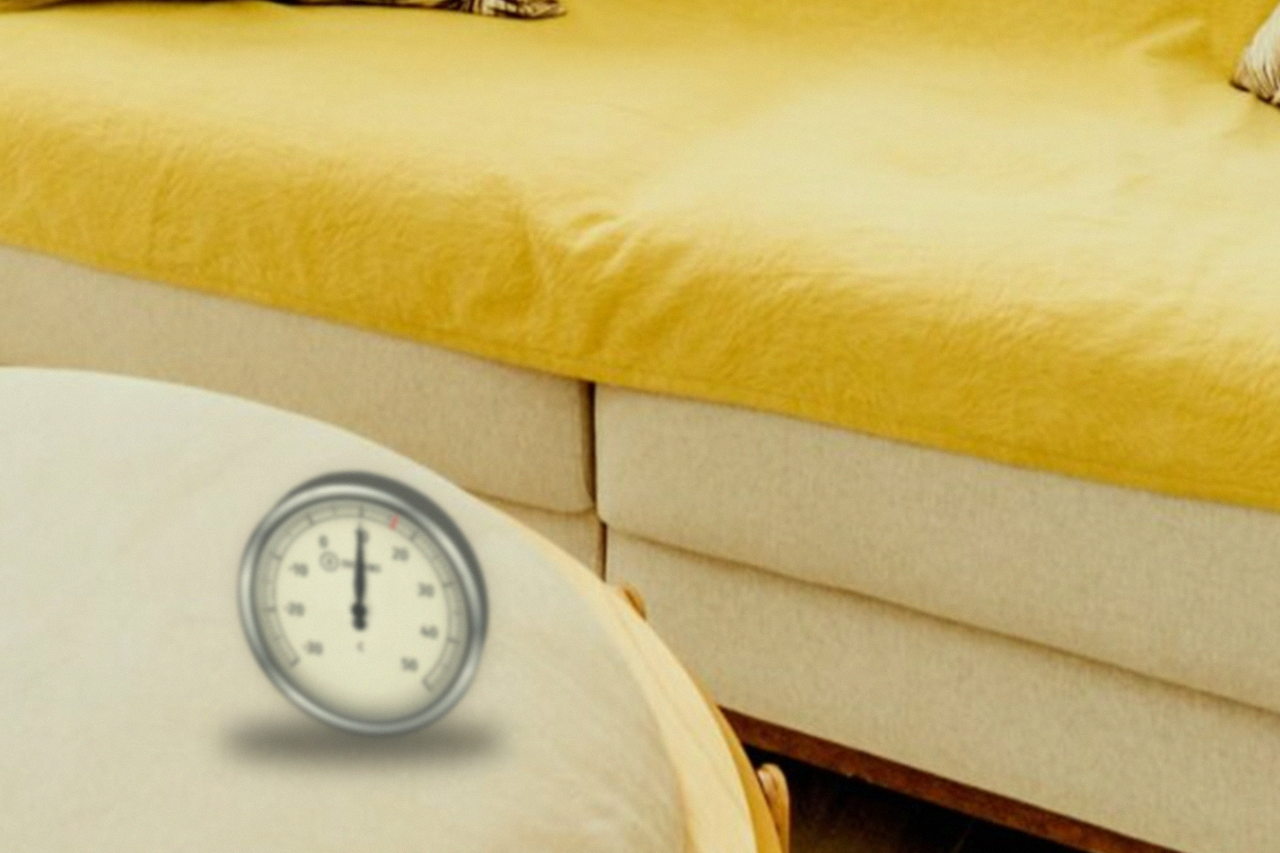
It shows {"value": 10, "unit": "°C"}
